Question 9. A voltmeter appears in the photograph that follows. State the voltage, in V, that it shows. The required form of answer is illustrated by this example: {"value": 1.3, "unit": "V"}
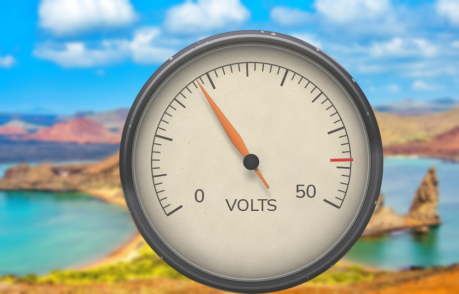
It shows {"value": 18.5, "unit": "V"}
